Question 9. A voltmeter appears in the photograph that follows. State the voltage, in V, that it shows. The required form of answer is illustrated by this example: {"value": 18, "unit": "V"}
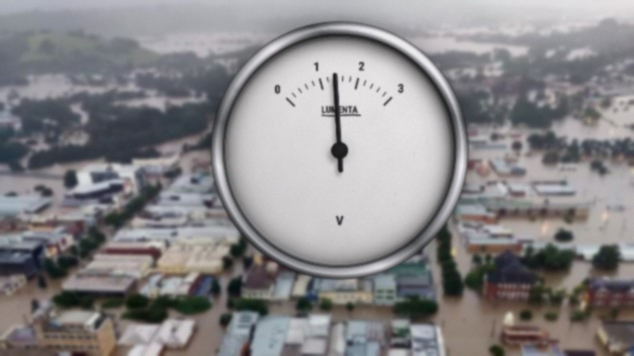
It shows {"value": 1.4, "unit": "V"}
